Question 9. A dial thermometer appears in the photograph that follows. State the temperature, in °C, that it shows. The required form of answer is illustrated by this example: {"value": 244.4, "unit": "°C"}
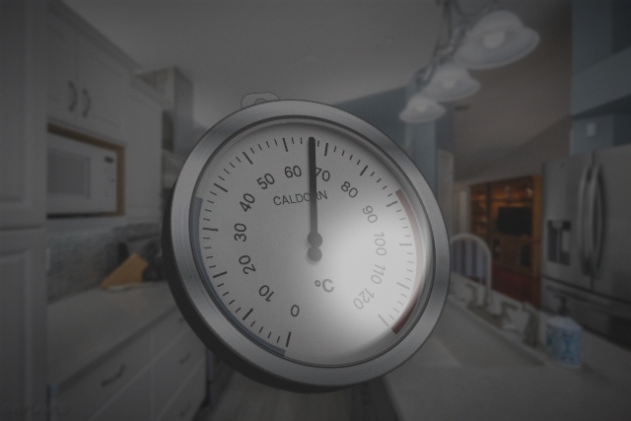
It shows {"value": 66, "unit": "°C"}
